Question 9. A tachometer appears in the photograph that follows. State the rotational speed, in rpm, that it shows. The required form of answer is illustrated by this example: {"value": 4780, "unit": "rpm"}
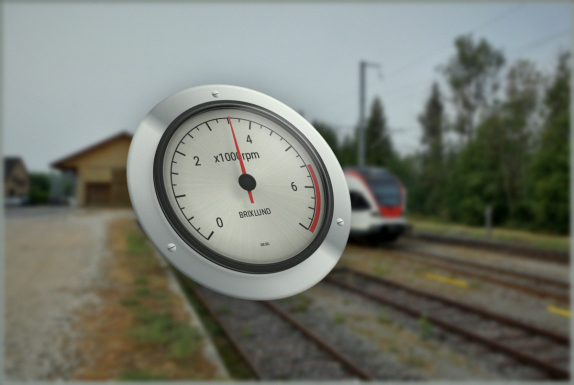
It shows {"value": 3500, "unit": "rpm"}
